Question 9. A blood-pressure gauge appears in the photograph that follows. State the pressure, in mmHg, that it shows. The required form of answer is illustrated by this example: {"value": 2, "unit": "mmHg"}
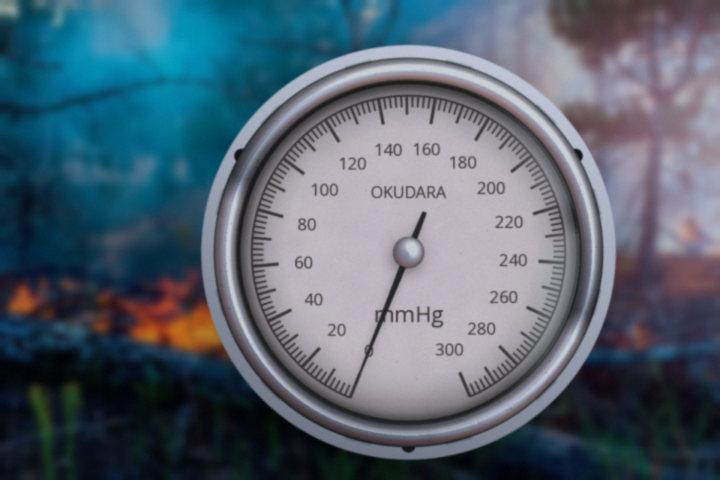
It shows {"value": 0, "unit": "mmHg"}
